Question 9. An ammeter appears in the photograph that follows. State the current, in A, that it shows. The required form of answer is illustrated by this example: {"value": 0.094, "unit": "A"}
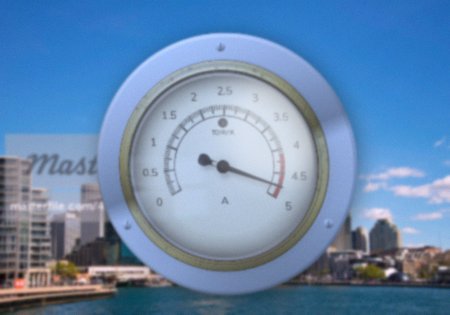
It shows {"value": 4.75, "unit": "A"}
